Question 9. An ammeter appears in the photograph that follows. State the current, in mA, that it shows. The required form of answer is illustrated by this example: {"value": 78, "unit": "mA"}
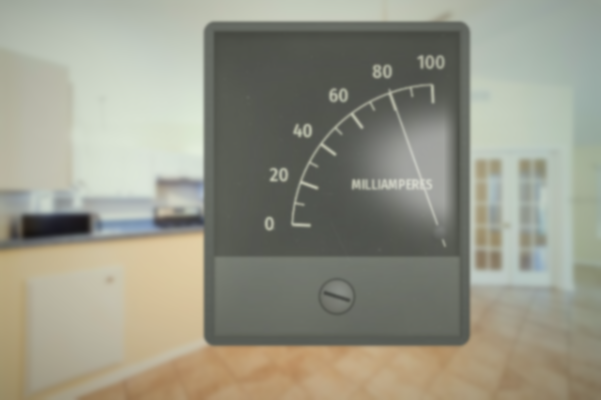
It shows {"value": 80, "unit": "mA"}
